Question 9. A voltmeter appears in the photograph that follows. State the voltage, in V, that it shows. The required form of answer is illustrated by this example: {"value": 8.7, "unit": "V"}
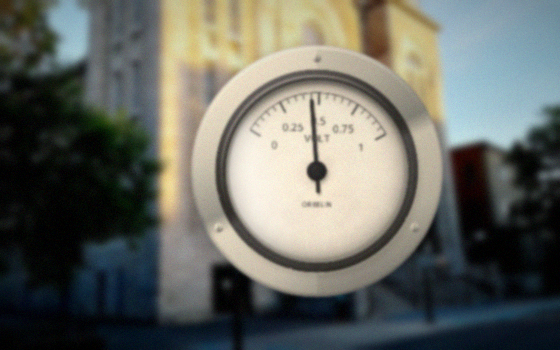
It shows {"value": 0.45, "unit": "V"}
